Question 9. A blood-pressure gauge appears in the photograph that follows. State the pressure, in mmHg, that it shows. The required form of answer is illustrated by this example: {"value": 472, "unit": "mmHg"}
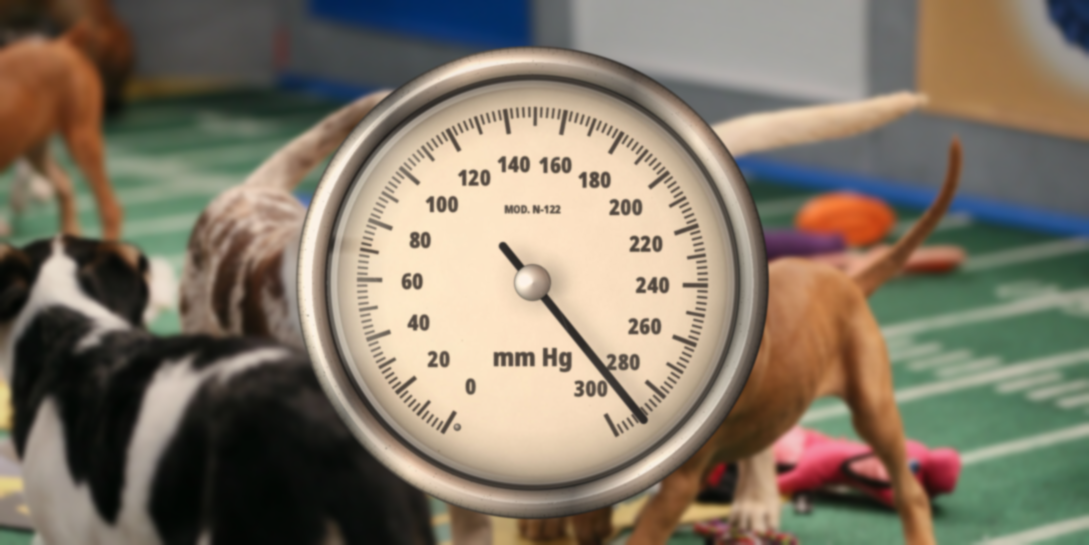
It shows {"value": 290, "unit": "mmHg"}
